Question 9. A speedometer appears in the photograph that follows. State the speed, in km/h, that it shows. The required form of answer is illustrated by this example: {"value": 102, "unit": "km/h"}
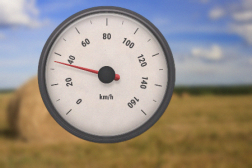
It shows {"value": 35, "unit": "km/h"}
